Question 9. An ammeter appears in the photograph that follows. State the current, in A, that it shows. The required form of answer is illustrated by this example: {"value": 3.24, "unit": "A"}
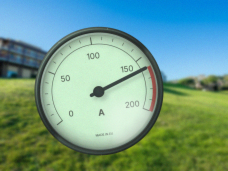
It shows {"value": 160, "unit": "A"}
